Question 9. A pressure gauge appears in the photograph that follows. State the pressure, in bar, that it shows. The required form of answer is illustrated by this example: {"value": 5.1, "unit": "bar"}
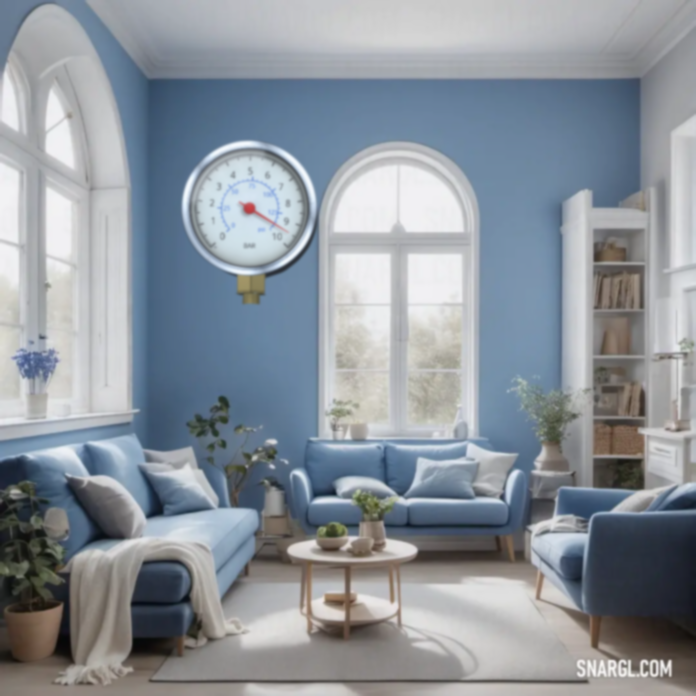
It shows {"value": 9.5, "unit": "bar"}
